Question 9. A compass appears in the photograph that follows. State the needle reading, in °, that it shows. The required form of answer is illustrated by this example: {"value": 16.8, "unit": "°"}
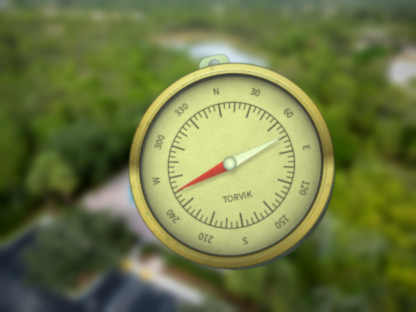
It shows {"value": 255, "unit": "°"}
